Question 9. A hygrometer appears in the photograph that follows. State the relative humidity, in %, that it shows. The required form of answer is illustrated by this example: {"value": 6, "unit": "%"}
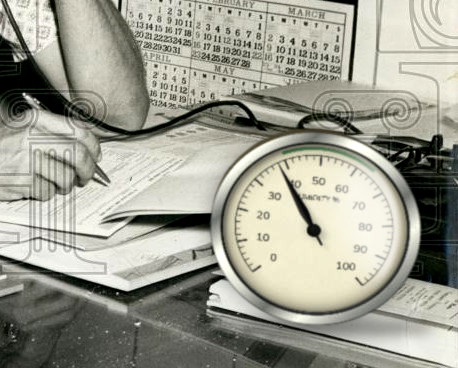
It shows {"value": 38, "unit": "%"}
